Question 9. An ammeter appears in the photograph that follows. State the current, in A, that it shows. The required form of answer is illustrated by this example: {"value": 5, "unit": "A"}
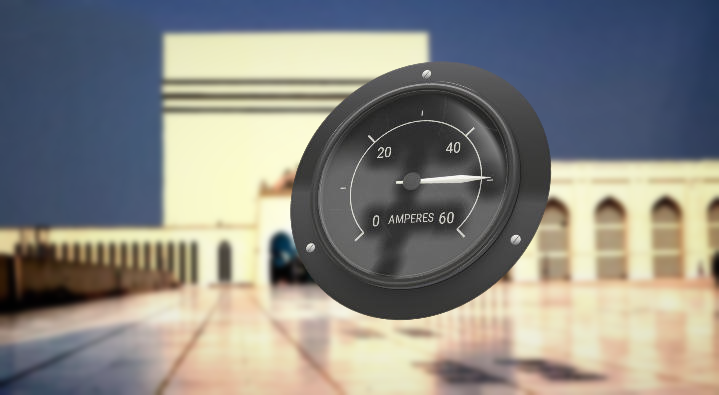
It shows {"value": 50, "unit": "A"}
